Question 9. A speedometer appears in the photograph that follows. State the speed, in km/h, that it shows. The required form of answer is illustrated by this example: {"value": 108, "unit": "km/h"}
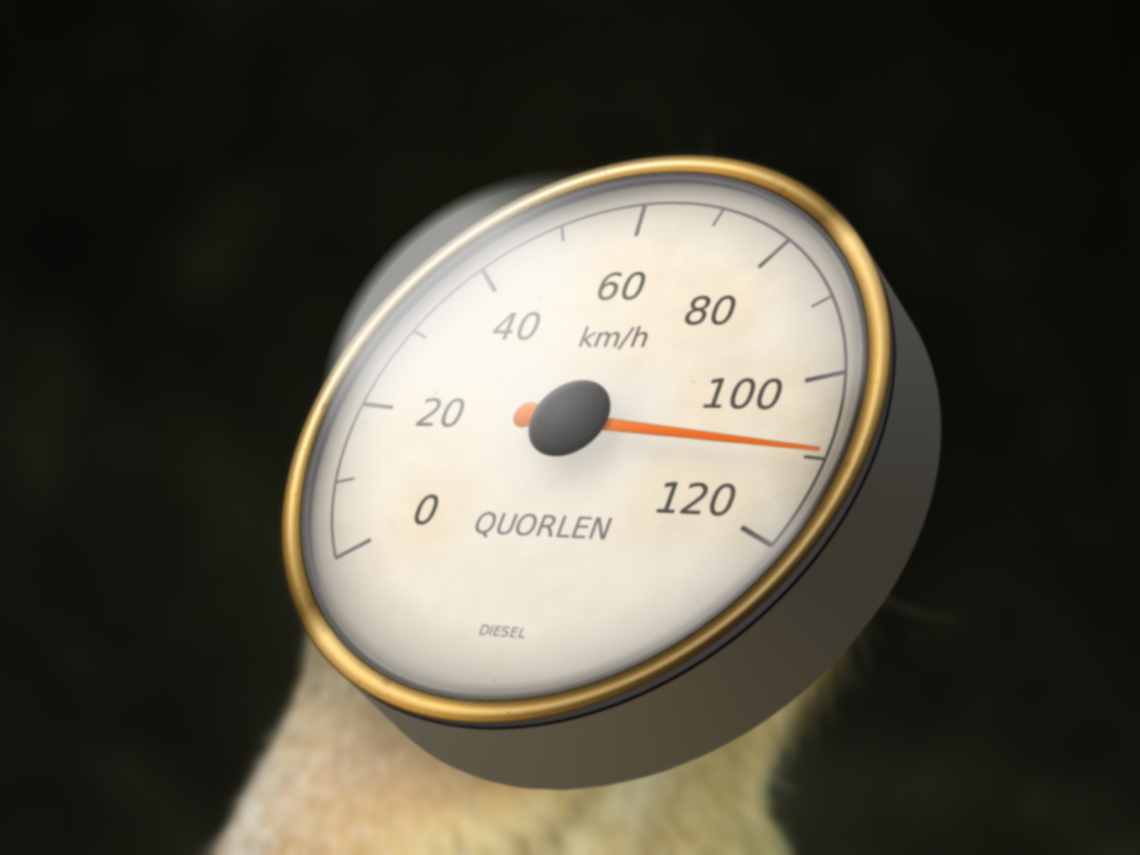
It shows {"value": 110, "unit": "km/h"}
